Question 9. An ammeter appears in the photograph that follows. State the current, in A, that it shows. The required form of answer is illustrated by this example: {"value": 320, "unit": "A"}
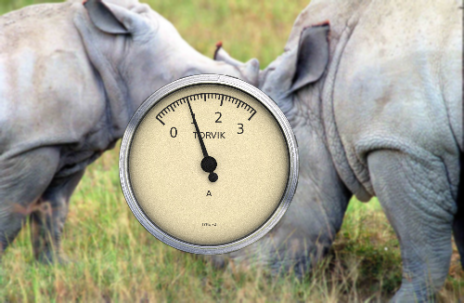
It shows {"value": 1, "unit": "A"}
